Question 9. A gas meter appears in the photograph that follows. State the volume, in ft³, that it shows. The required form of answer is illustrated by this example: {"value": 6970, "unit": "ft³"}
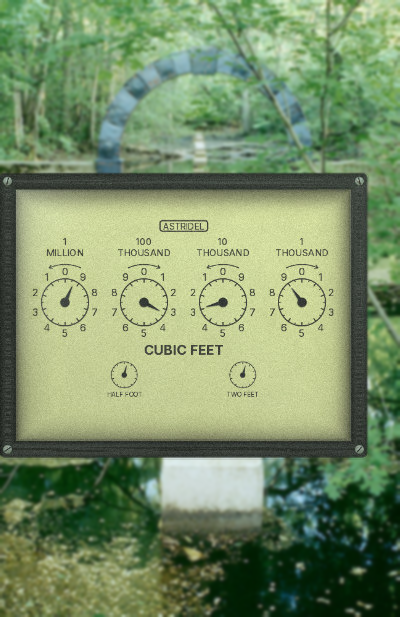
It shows {"value": 932900, "unit": "ft³"}
